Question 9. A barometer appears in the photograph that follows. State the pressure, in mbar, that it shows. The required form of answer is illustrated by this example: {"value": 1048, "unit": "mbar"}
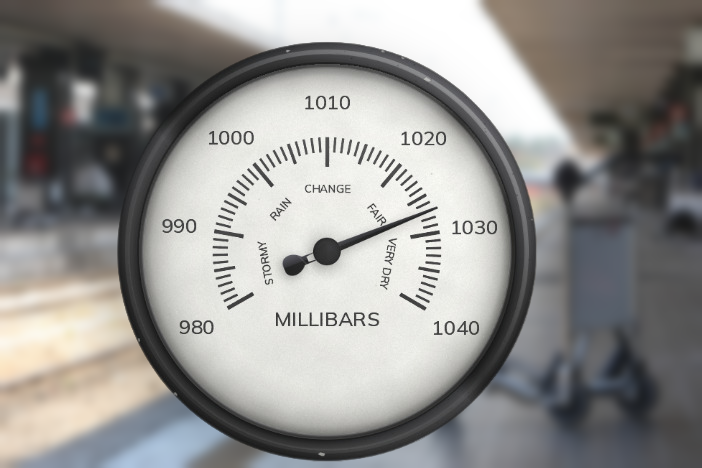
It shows {"value": 1027, "unit": "mbar"}
